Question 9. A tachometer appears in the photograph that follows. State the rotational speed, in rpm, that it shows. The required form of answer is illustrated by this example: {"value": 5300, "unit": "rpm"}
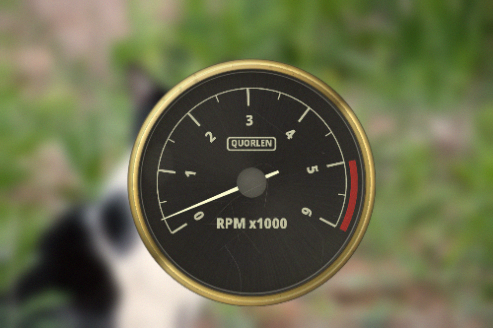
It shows {"value": 250, "unit": "rpm"}
